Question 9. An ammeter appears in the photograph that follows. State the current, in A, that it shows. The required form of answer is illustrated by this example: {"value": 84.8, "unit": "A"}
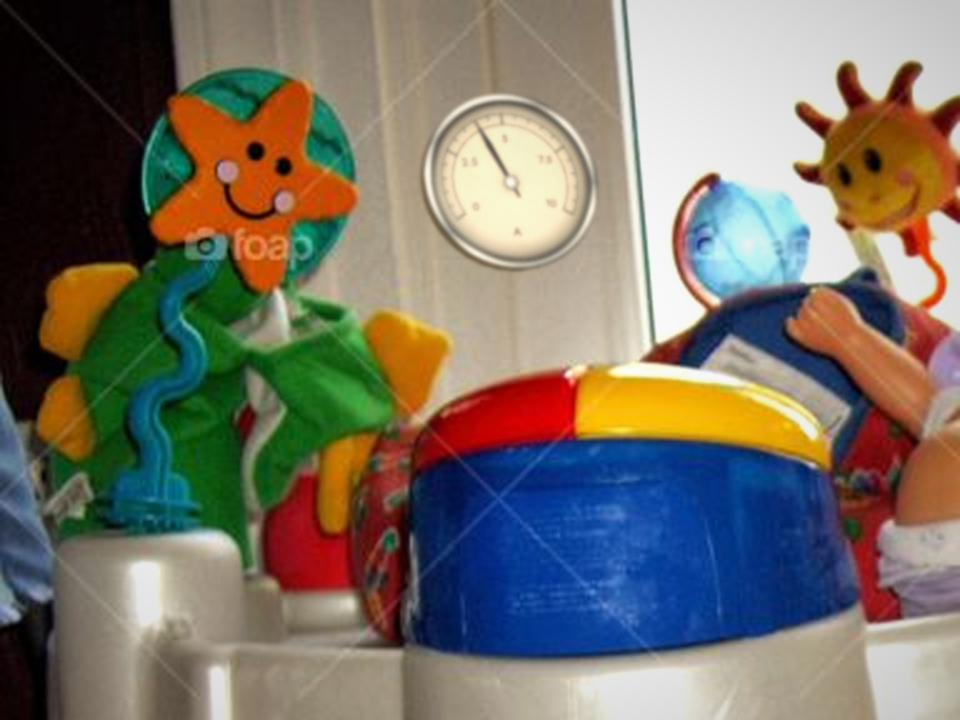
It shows {"value": 4, "unit": "A"}
